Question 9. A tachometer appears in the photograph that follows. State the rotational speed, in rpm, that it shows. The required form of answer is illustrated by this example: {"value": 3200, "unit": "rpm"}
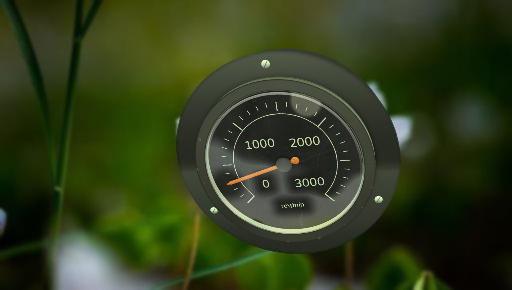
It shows {"value": 300, "unit": "rpm"}
